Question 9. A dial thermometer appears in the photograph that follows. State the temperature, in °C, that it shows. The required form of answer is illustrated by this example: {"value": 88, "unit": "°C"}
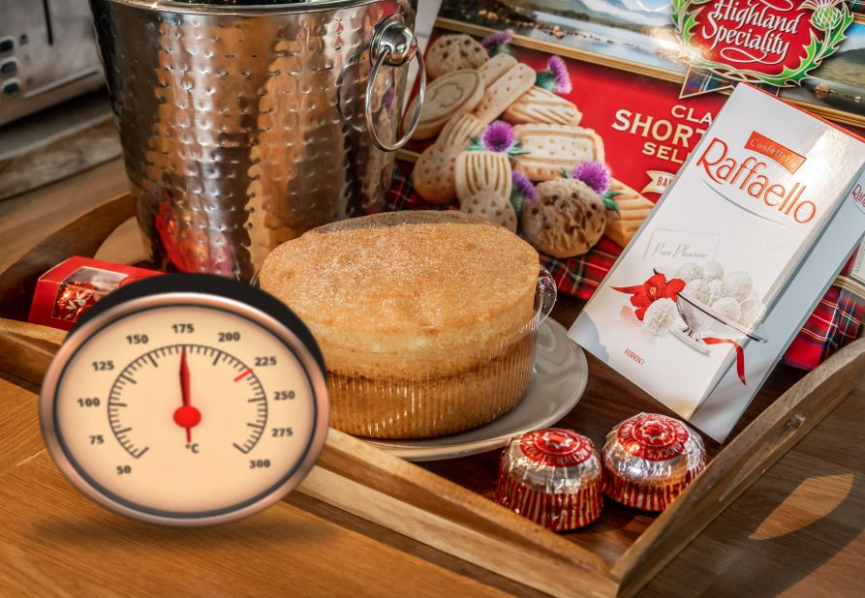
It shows {"value": 175, "unit": "°C"}
